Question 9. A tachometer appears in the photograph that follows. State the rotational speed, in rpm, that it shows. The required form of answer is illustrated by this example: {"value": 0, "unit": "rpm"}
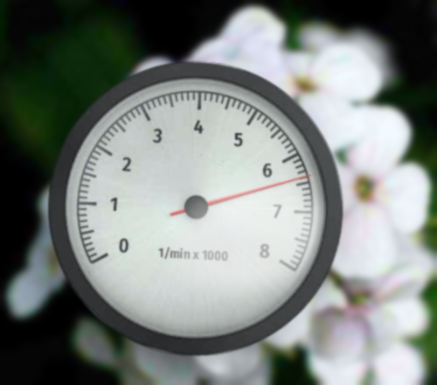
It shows {"value": 6400, "unit": "rpm"}
